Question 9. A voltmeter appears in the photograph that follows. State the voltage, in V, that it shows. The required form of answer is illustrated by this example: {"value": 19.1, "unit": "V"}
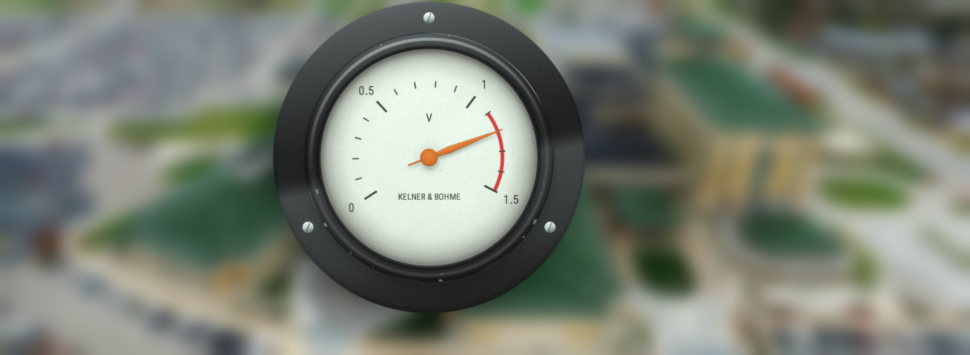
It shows {"value": 1.2, "unit": "V"}
